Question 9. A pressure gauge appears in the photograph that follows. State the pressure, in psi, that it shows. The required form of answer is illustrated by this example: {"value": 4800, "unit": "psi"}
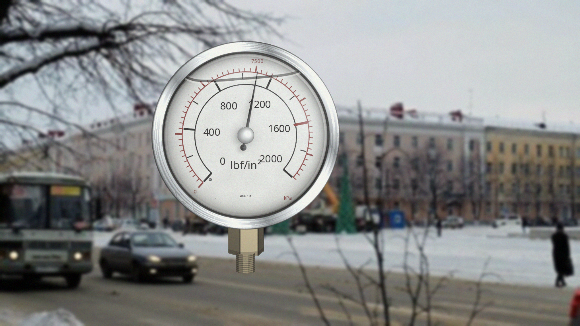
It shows {"value": 1100, "unit": "psi"}
